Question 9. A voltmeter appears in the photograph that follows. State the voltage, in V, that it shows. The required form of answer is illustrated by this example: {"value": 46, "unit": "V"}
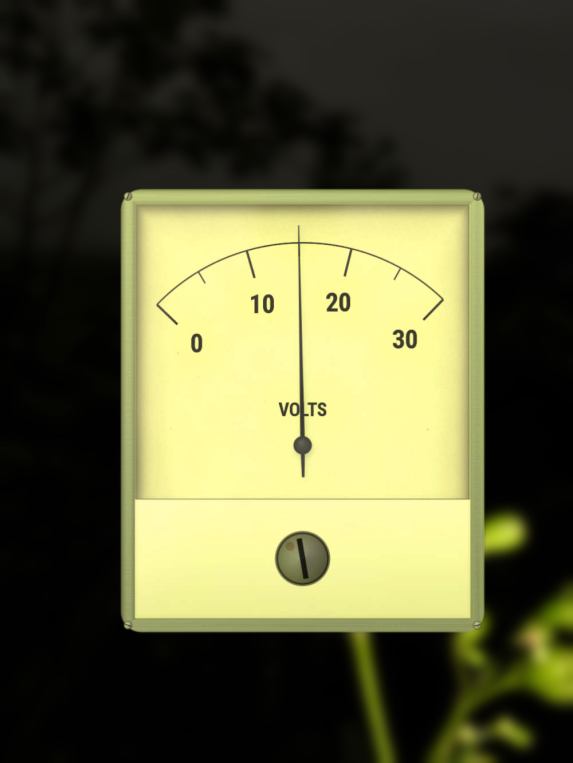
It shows {"value": 15, "unit": "V"}
